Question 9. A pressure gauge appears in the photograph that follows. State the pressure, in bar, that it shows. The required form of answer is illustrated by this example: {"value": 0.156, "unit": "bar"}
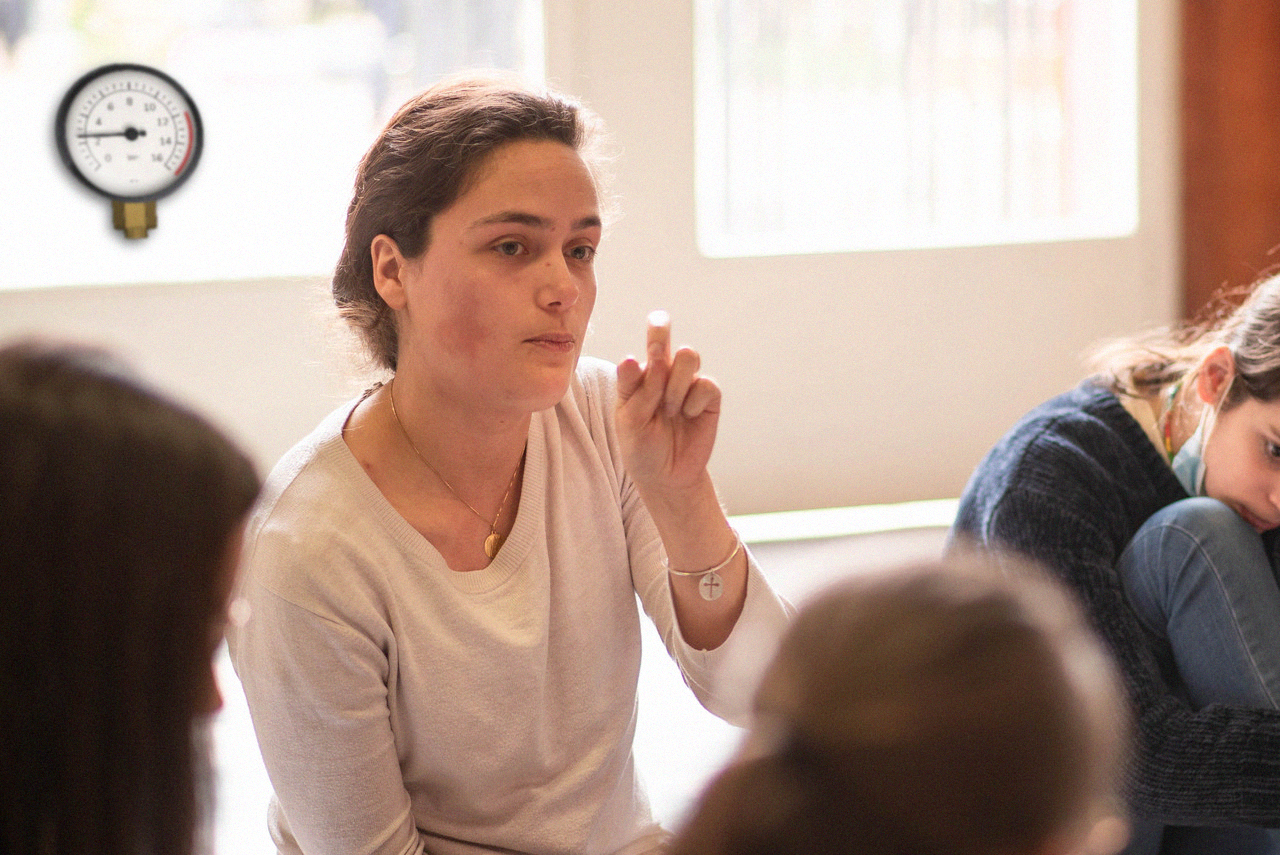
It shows {"value": 2.5, "unit": "bar"}
